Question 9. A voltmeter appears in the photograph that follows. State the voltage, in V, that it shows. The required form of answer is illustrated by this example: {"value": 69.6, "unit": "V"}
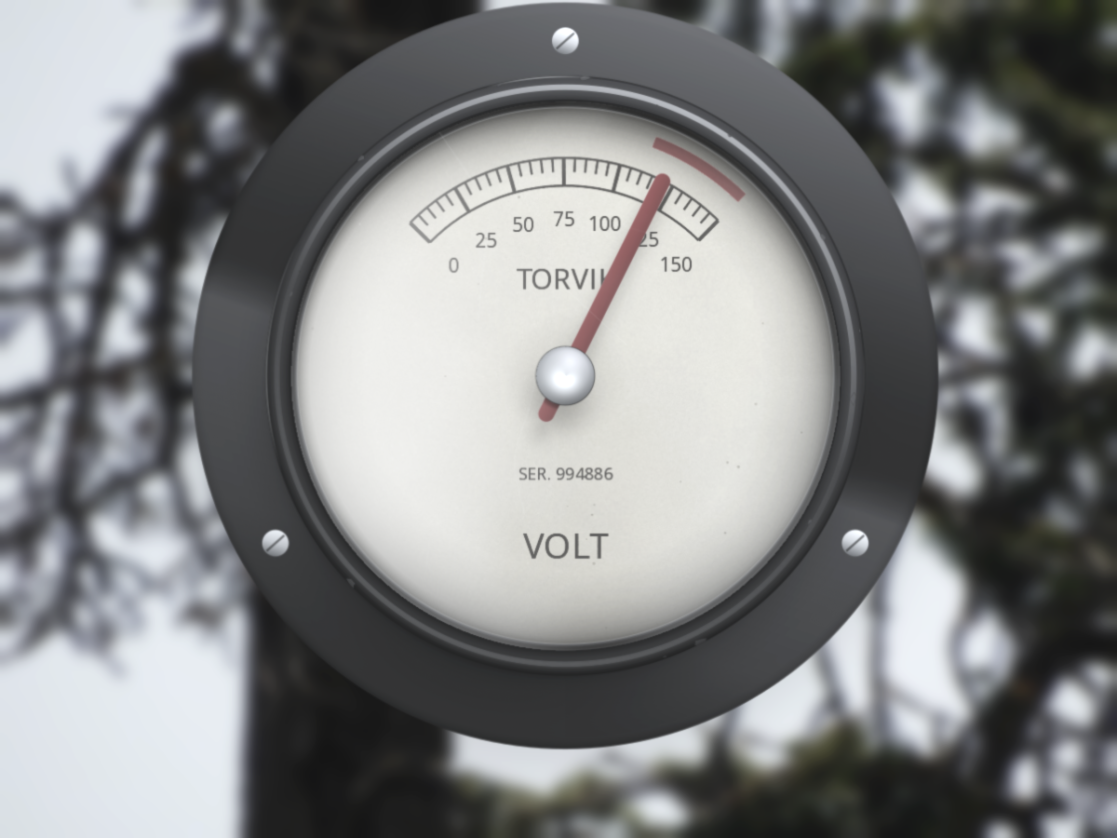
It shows {"value": 120, "unit": "V"}
